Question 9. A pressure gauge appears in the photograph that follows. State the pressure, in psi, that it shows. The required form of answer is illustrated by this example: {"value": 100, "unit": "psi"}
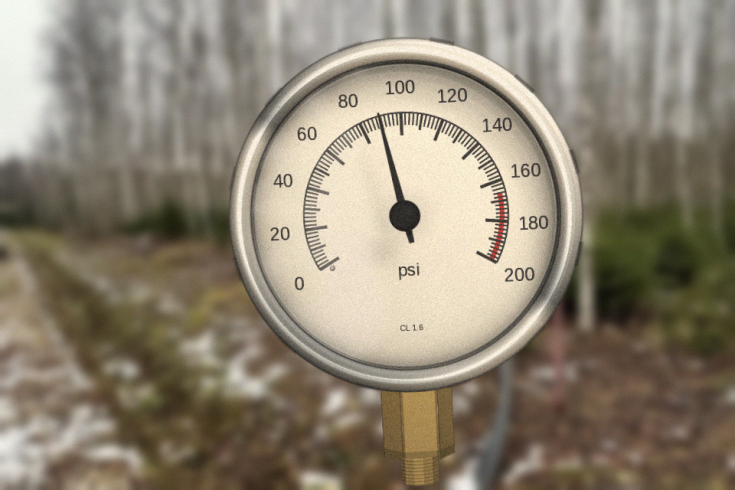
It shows {"value": 90, "unit": "psi"}
